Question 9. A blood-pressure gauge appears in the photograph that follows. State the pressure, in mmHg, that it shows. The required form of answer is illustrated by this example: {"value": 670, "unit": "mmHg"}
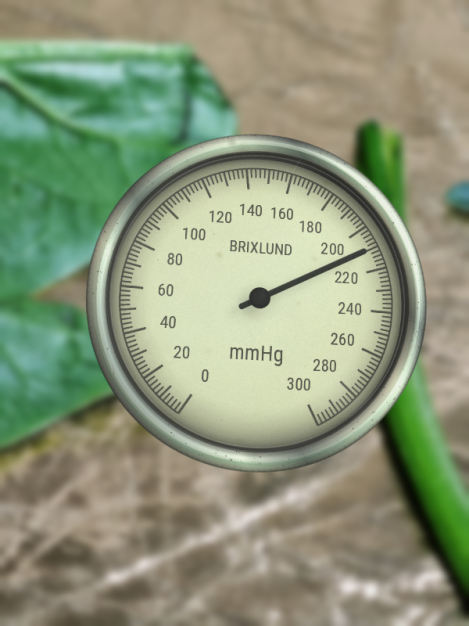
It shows {"value": 210, "unit": "mmHg"}
